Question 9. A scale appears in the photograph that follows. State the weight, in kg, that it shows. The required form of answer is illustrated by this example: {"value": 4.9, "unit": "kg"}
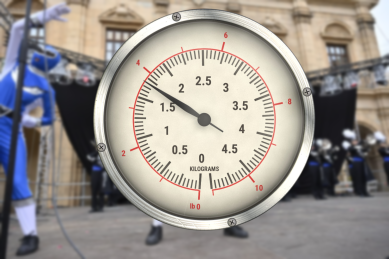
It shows {"value": 1.7, "unit": "kg"}
